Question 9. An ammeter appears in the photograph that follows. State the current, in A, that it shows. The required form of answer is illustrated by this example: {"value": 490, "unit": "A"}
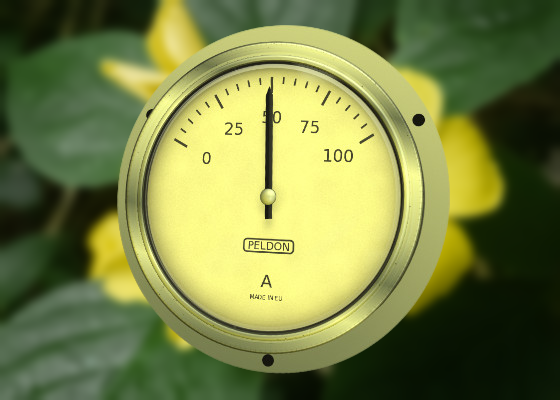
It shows {"value": 50, "unit": "A"}
